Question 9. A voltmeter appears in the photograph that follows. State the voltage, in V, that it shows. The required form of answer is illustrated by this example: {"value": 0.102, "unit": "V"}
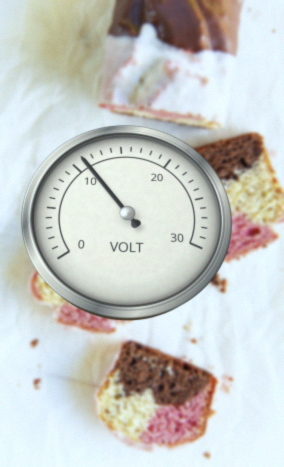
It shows {"value": 11, "unit": "V"}
